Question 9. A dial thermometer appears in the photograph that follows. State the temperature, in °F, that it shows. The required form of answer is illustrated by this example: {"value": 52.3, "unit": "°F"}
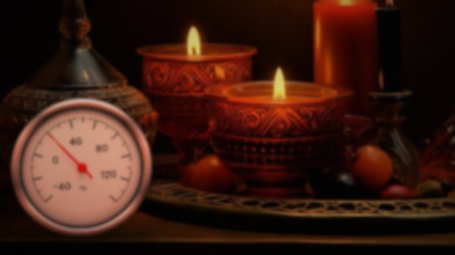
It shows {"value": 20, "unit": "°F"}
